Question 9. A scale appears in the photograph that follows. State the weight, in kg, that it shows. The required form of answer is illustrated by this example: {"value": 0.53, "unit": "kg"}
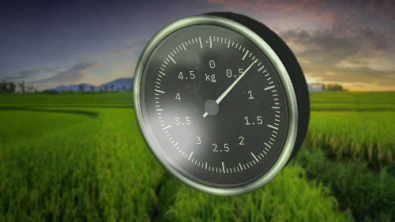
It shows {"value": 0.65, "unit": "kg"}
